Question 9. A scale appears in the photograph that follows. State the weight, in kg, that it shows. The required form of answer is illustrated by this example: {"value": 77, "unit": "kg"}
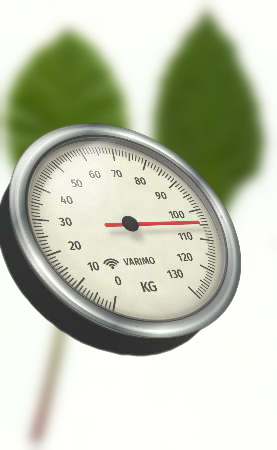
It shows {"value": 105, "unit": "kg"}
